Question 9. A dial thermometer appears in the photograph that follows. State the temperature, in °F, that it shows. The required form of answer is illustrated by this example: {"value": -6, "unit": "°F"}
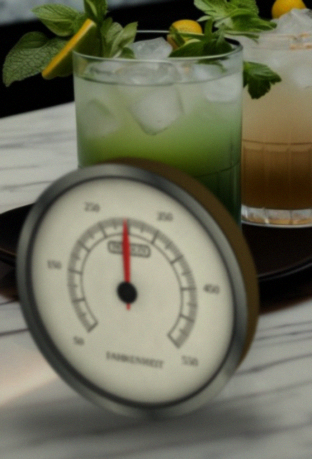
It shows {"value": 300, "unit": "°F"}
